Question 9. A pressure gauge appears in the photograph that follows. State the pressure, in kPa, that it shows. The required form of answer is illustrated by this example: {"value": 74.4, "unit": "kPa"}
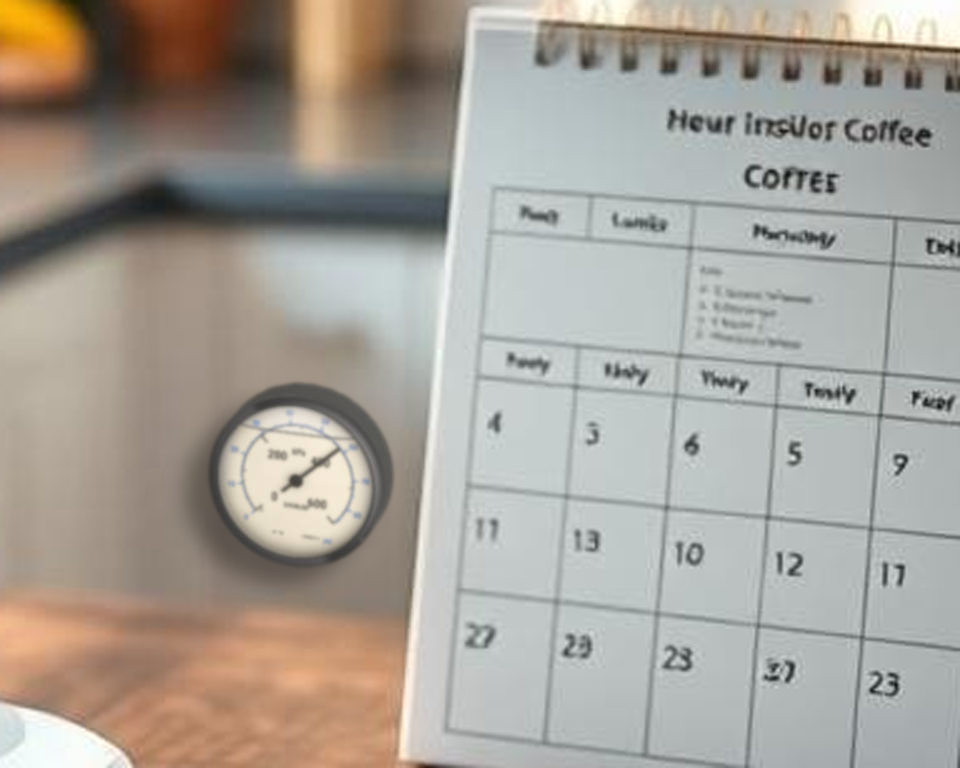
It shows {"value": 400, "unit": "kPa"}
